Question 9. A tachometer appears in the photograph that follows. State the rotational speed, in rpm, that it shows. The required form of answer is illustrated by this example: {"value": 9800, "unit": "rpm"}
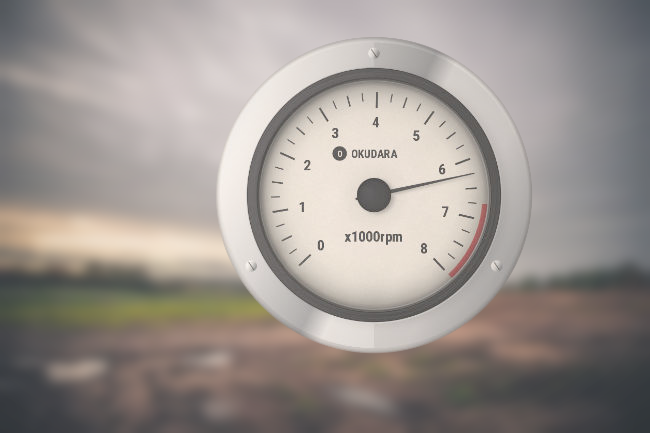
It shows {"value": 6250, "unit": "rpm"}
